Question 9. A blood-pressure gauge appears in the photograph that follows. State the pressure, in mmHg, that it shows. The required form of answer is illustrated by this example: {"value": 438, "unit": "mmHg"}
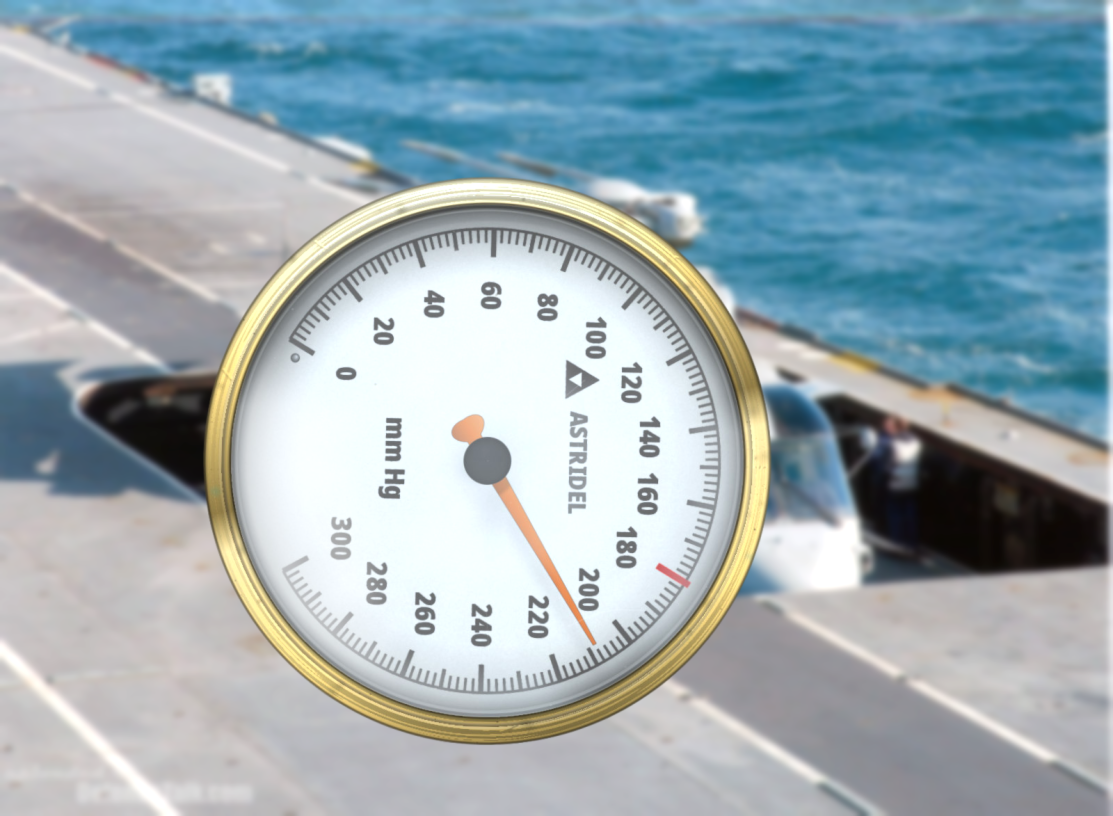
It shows {"value": 208, "unit": "mmHg"}
